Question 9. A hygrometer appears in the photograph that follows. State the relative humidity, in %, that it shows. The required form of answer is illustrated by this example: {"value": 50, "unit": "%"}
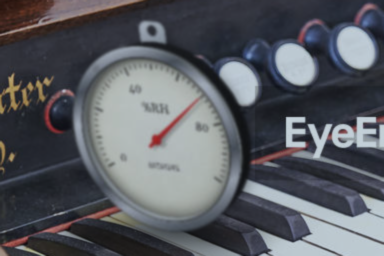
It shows {"value": 70, "unit": "%"}
